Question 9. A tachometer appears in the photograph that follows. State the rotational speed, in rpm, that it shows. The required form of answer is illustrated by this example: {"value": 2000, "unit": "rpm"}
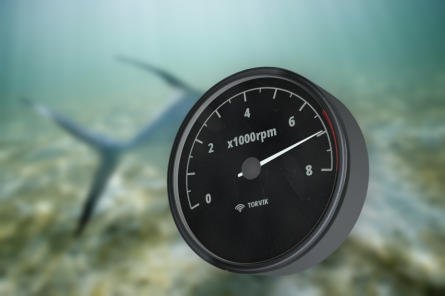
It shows {"value": 7000, "unit": "rpm"}
